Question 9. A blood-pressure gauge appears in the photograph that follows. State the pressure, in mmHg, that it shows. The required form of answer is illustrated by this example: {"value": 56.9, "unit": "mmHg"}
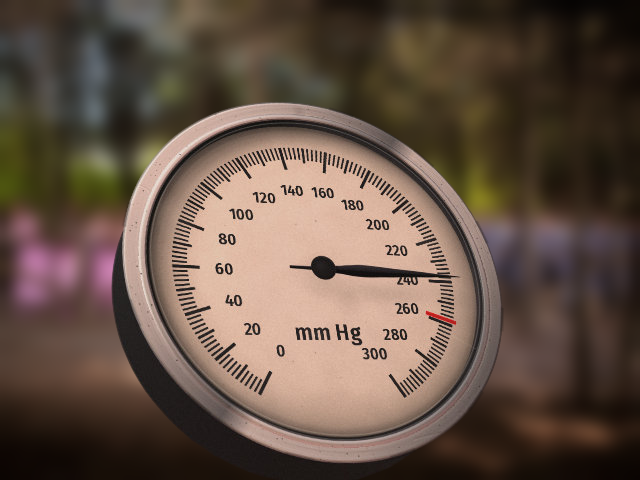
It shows {"value": 240, "unit": "mmHg"}
